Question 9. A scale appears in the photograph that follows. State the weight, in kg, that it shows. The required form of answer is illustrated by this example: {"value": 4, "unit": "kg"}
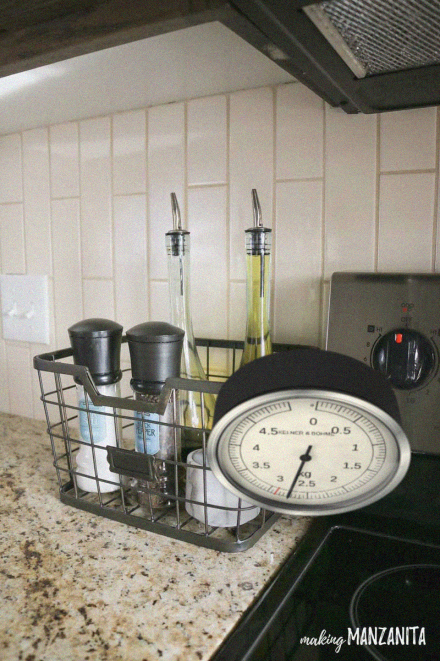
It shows {"value": 2.75, "unit": "kg"}
